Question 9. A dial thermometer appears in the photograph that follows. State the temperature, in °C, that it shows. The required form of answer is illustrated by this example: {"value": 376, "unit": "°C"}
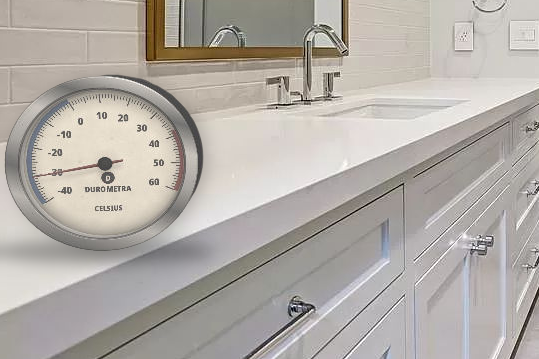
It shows {"value": -30, "unit": "°C"}
